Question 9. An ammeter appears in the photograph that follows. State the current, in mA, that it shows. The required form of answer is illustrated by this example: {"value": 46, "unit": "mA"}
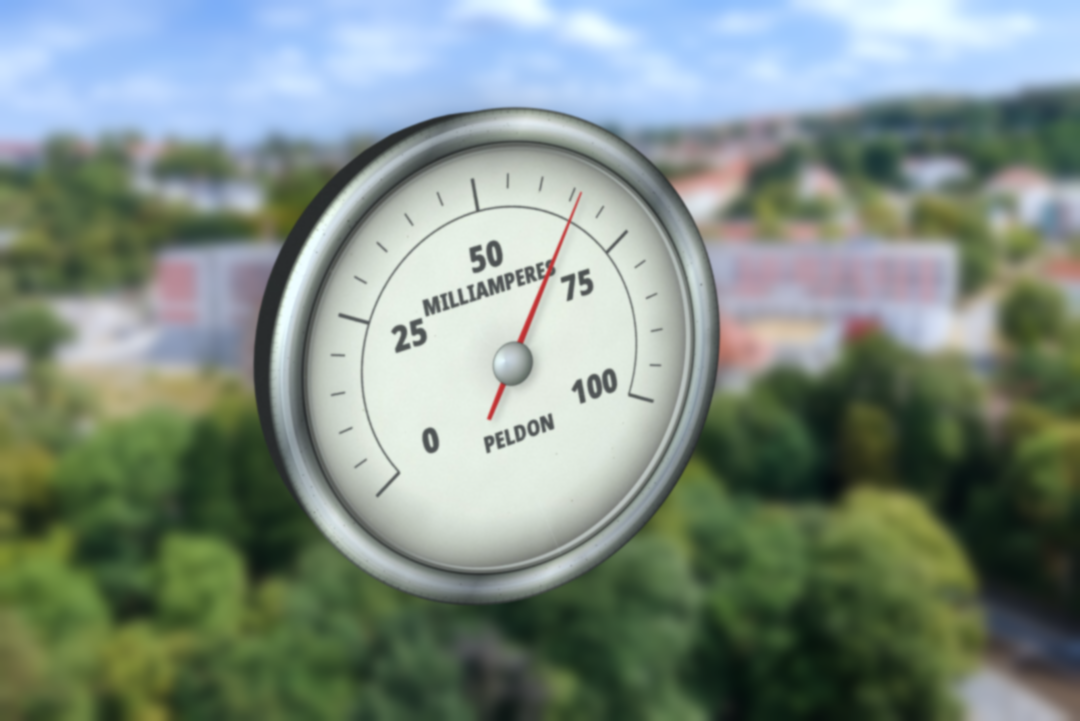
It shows {"value": 65, "unit": "mA"}
